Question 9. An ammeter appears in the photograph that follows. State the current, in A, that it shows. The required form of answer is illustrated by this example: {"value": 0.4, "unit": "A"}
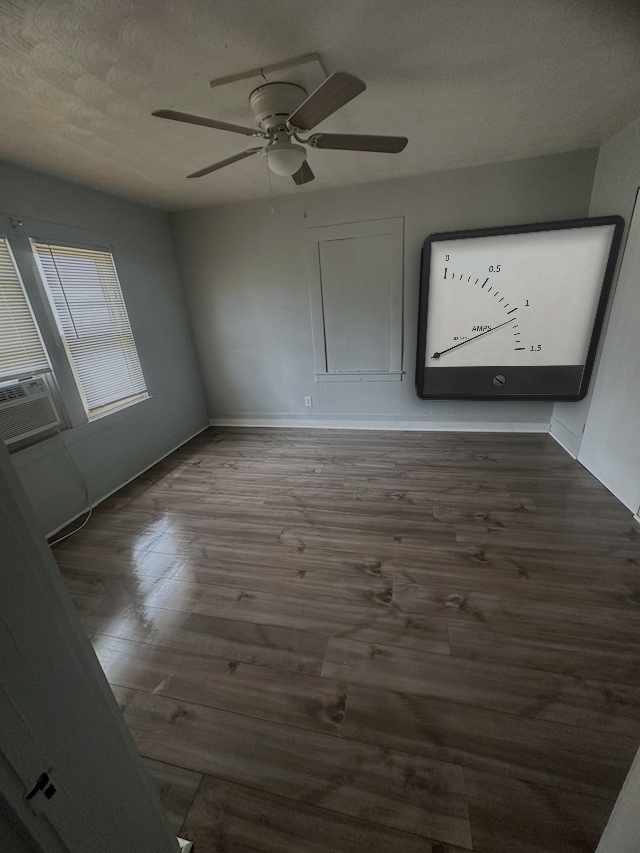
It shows {"value": 1.1, "unit": "A"}
